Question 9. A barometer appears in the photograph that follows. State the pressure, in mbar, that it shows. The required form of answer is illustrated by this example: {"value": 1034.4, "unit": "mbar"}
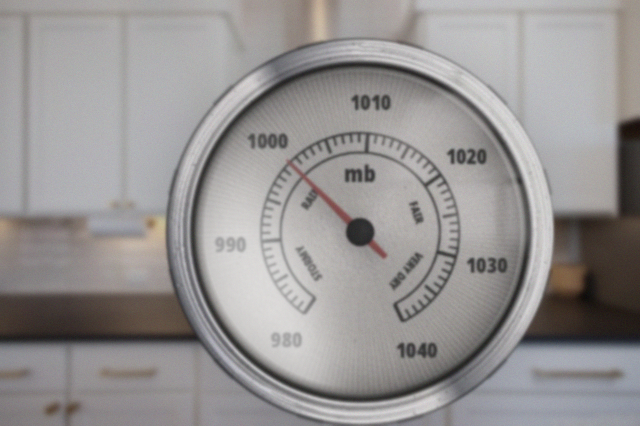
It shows {"value": 1000, "unit": "mbar"}
